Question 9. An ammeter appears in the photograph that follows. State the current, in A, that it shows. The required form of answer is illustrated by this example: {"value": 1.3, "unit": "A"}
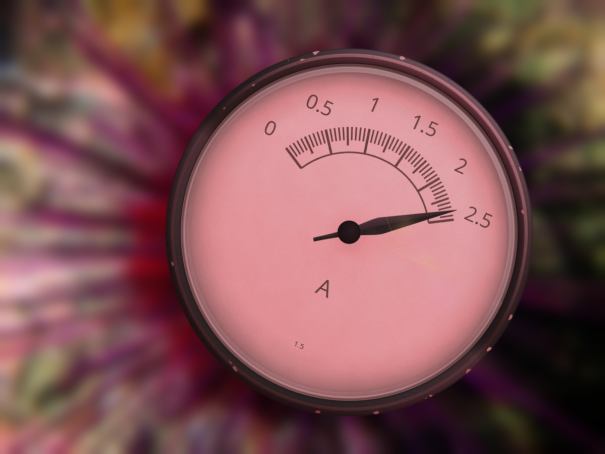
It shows {"value": 2.4, "unit": "A"}
